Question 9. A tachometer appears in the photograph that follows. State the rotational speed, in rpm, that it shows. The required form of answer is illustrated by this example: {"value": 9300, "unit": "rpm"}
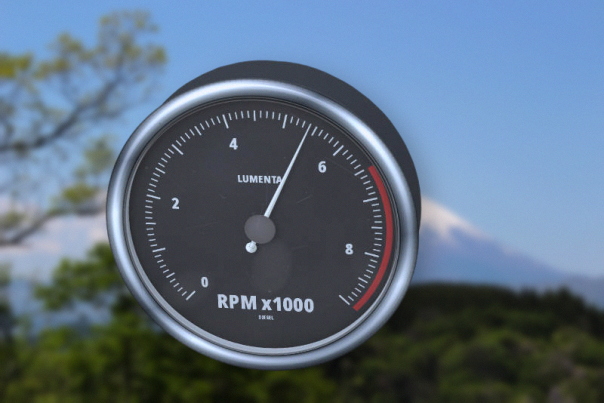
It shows {"value": 5400, "unit": "rpm"}
